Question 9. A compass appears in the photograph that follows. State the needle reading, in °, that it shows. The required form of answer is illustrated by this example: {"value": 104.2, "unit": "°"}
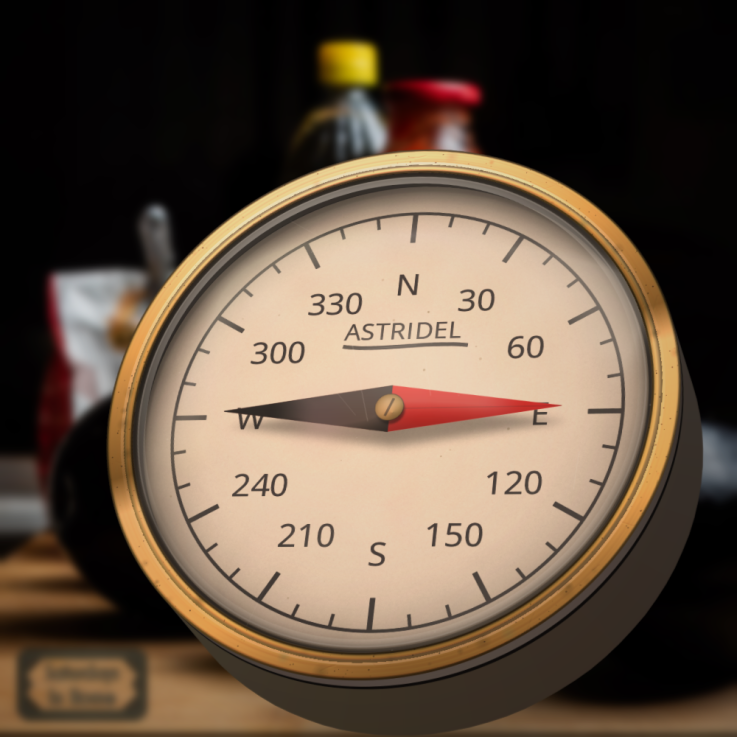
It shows {"value": 90, "unit": "°"}
